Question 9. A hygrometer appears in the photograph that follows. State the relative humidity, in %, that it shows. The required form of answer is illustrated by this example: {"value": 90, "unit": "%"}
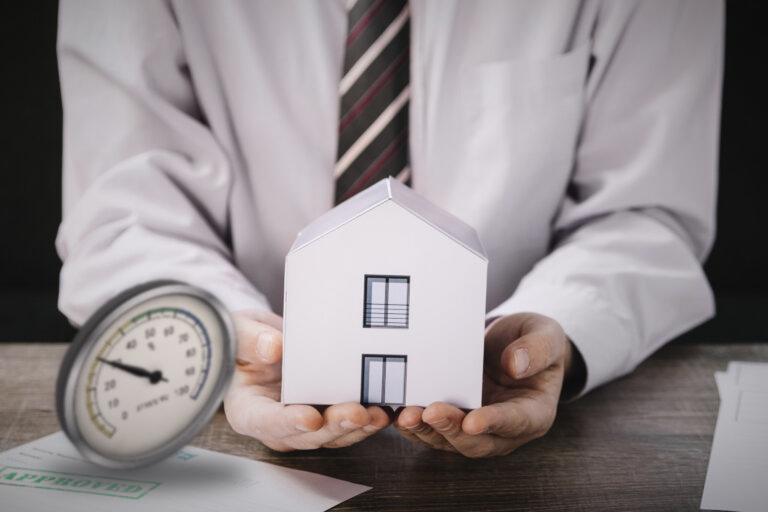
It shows {"value": 30, "unit": "%"}
